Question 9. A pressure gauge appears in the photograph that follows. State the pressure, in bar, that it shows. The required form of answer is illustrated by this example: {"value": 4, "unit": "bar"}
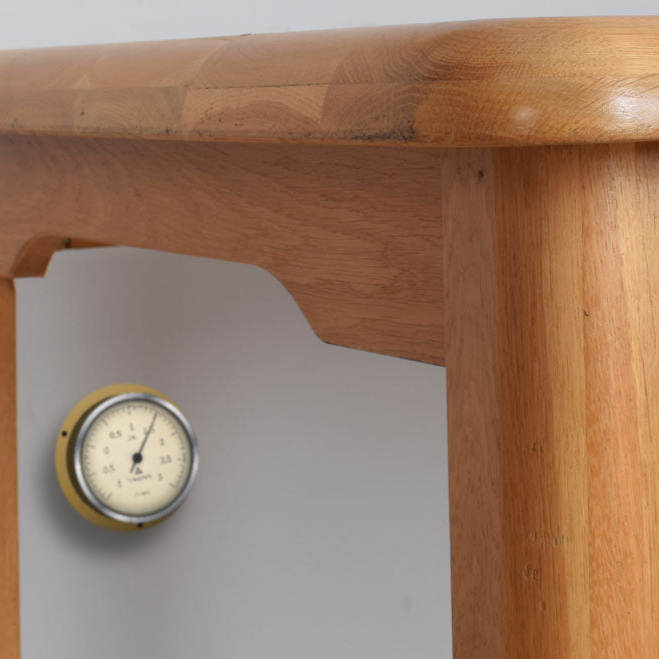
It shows {"value": 1.5, "unit": "bar"}
